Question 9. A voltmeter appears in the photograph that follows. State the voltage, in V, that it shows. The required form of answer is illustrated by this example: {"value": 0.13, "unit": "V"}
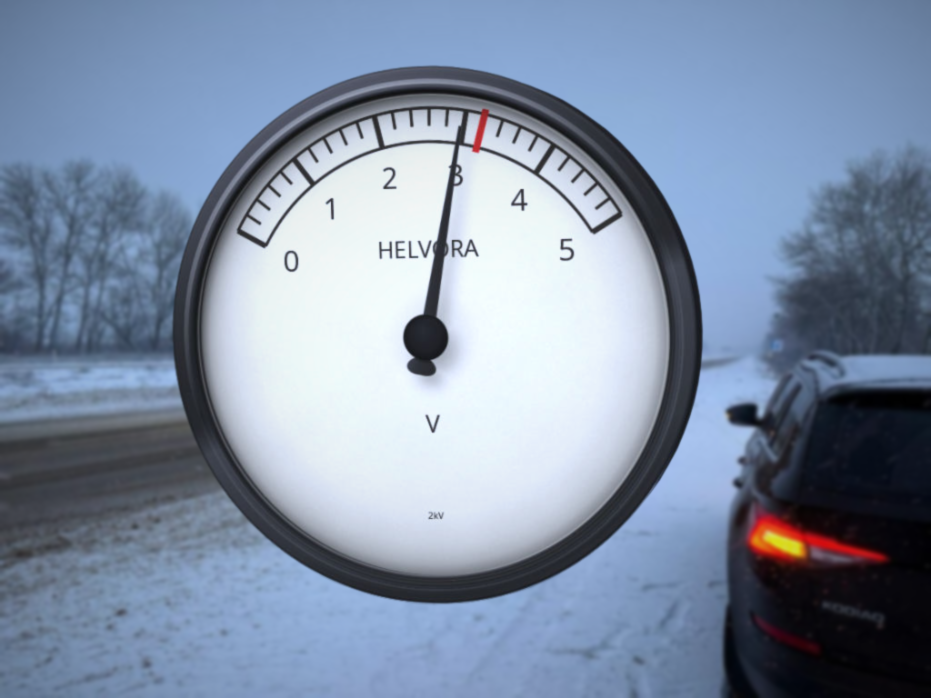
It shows {"value": 3, "unit": "V"}
